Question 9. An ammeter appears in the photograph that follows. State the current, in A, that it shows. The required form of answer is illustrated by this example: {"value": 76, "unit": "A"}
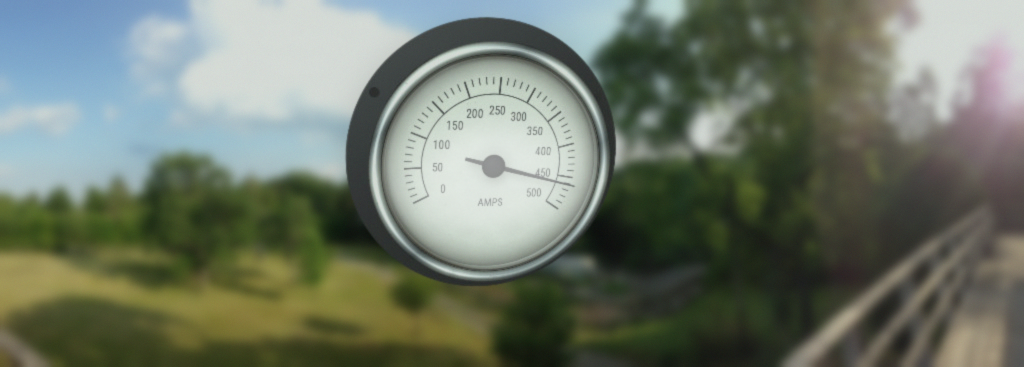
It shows {"value": 460, "unit": "A"}
